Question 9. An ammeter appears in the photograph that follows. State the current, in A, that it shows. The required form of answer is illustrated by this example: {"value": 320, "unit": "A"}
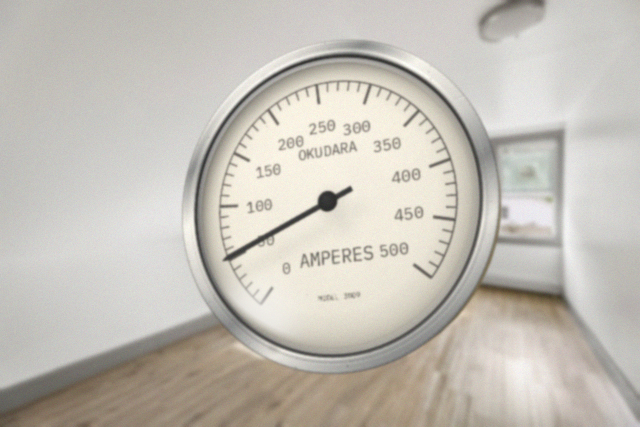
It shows {"value": 50, "unit": "A"}
